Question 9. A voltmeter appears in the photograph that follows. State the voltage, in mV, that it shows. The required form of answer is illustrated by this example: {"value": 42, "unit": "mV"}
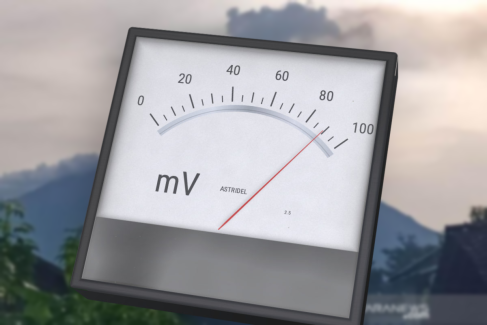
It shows {"value": 90, "unit": "mV"}
